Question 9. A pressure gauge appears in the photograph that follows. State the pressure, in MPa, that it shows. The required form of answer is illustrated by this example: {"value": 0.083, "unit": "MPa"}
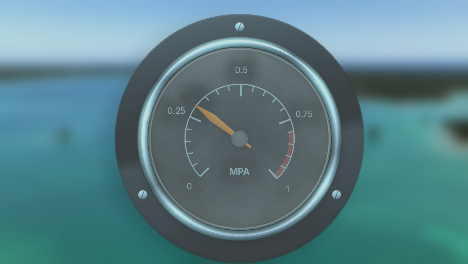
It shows {"value": 0.3, "unit": "MPa"}
